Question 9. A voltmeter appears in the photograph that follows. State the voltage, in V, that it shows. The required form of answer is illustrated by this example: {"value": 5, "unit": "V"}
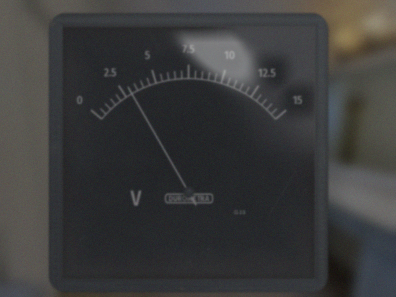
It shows {"value": 3, "unit": "V"}
